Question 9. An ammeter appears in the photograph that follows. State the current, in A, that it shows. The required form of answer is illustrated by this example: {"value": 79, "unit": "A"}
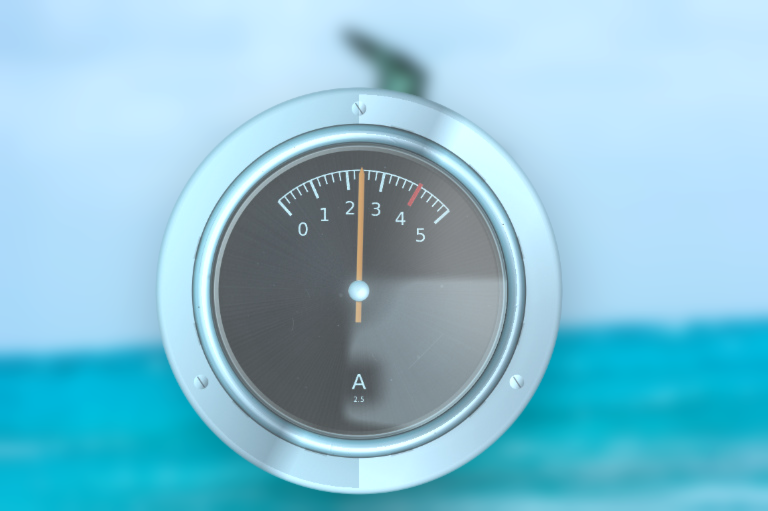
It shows {"value": 2.4, "unit": "A"}
